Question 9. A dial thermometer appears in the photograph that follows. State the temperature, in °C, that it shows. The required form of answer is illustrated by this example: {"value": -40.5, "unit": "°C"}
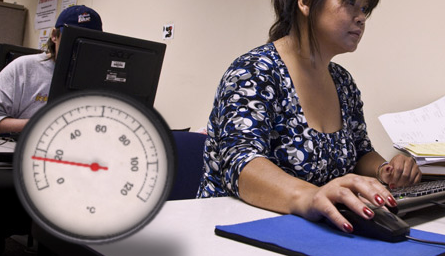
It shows {"value": 16, "unit": "°C"}
